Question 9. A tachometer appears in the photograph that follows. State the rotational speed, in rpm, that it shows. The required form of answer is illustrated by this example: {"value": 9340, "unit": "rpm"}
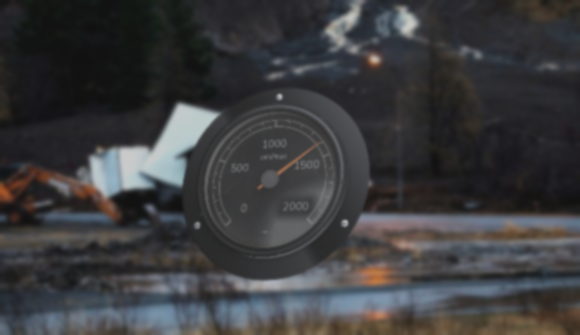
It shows {"value": 1400, "unit": "rpm"}
